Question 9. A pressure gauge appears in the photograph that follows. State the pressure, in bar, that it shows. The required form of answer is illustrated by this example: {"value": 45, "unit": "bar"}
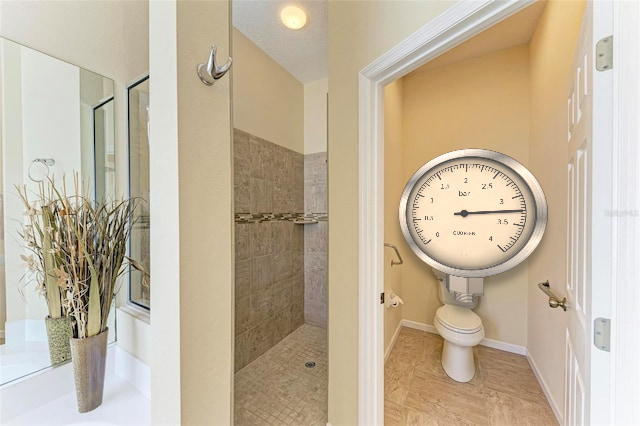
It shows {"value": 3.25, "unit": "bar"}
